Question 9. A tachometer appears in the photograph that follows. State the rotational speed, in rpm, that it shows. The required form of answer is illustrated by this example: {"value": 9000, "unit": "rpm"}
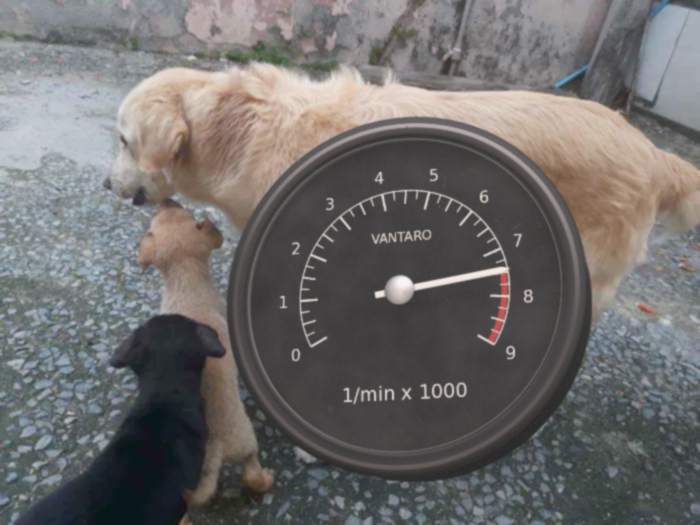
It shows {"value": 7500, "unit": "rpm"}
